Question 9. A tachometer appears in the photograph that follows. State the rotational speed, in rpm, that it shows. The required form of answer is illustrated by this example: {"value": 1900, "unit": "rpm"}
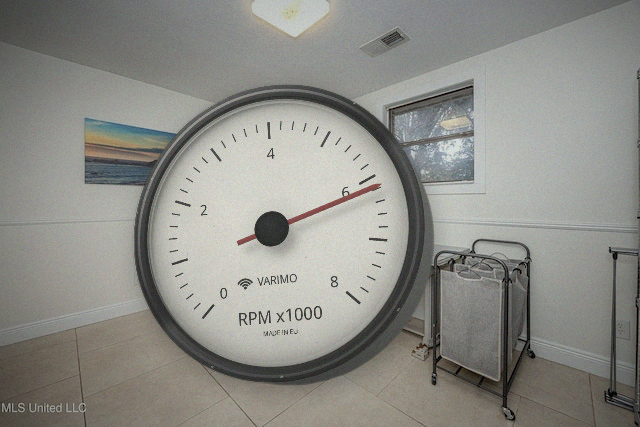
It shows {"value": 6200, "unit": "rpm"}
